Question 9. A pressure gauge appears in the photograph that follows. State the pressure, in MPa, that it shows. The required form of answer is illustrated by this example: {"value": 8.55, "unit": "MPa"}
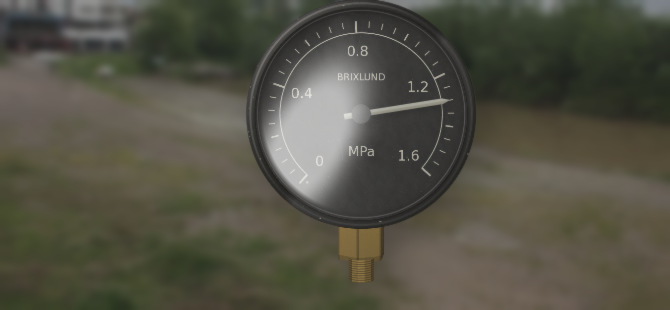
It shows {"value": 1.3, "unit": "MPa"}
